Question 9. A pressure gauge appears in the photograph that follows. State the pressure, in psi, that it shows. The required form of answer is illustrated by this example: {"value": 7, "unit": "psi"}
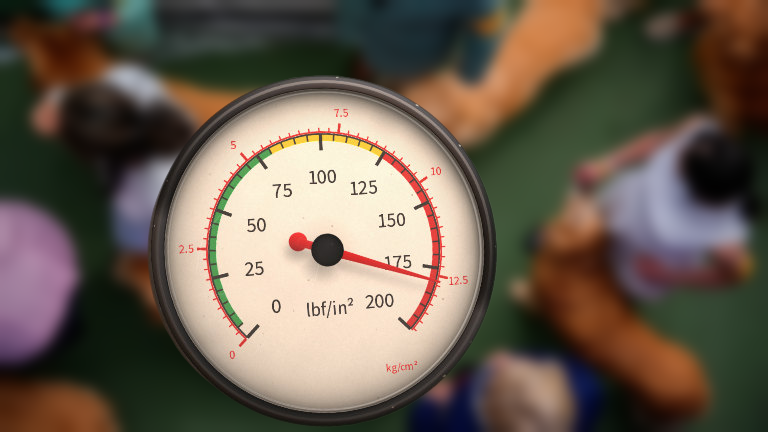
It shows {"value": 180, "unit": "psi"}
